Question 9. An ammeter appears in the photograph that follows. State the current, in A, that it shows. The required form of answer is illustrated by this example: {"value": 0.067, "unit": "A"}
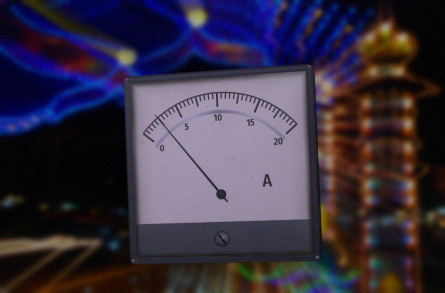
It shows {"value": 2.5, "unit": "A"}
